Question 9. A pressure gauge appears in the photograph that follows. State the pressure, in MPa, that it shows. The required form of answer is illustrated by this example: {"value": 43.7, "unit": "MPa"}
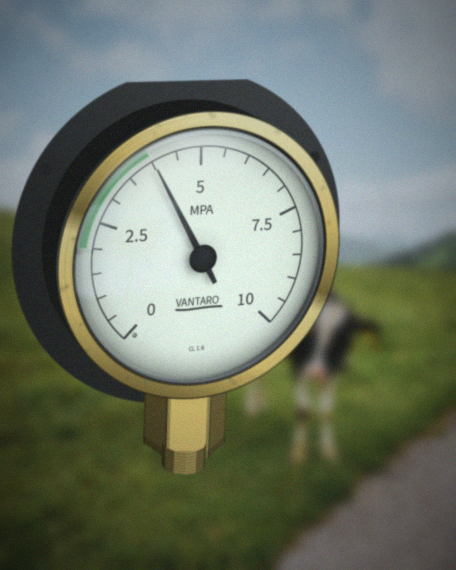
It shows {"value": 4, "unit": "MPa"}
